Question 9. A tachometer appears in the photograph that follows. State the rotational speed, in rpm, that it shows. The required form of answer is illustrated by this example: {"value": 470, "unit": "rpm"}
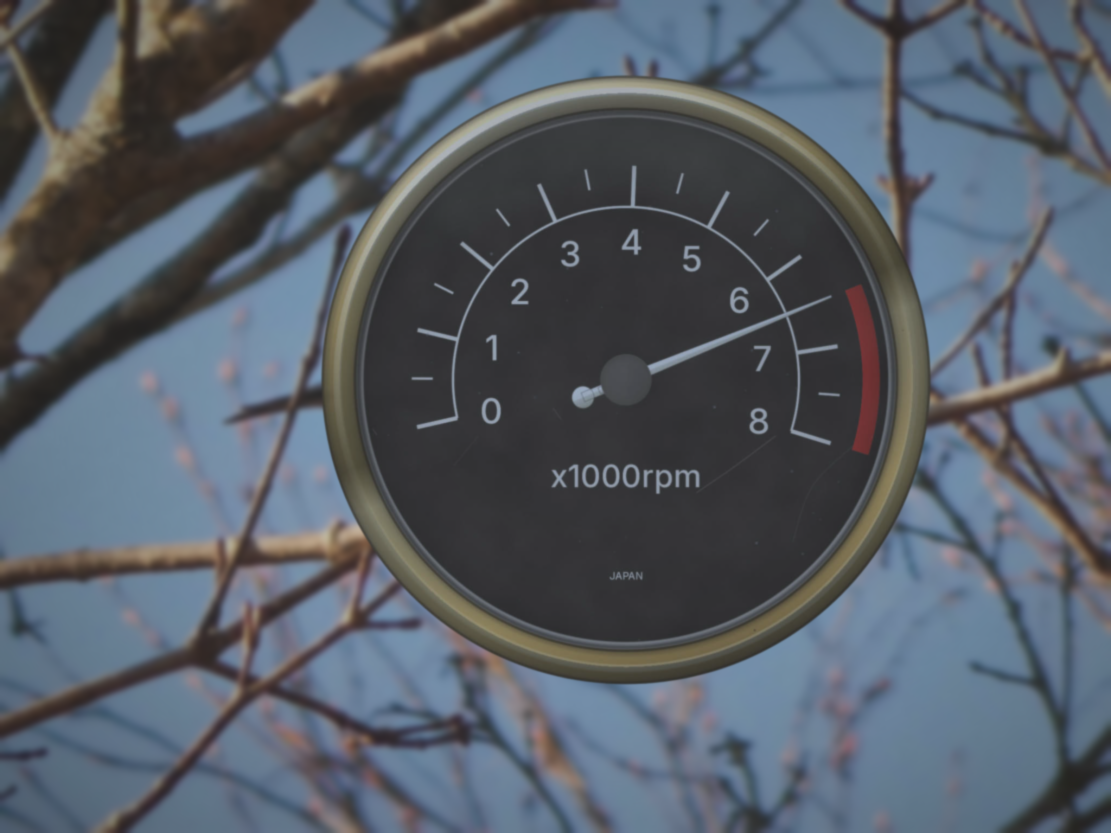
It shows {"value": 6500, "unit": "rpm"}
